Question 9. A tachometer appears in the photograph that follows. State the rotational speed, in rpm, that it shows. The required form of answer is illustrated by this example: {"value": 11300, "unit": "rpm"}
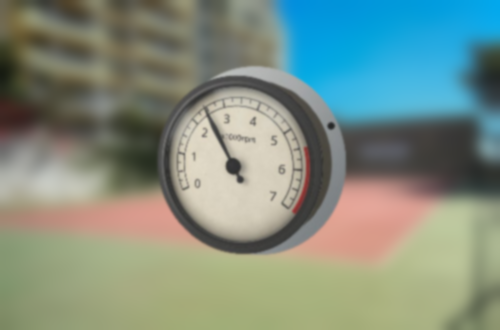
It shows {"value": 2500, "unit": "rpm"}
